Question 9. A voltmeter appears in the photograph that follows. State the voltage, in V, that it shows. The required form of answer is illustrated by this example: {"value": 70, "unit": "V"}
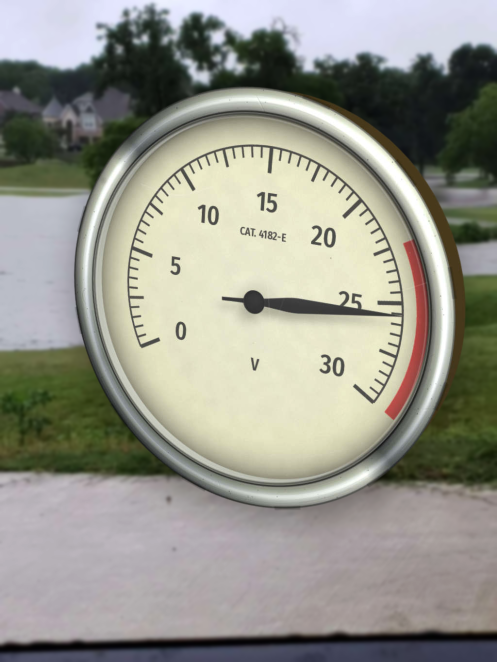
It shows {"value": 25.5, "unit": "V"}
